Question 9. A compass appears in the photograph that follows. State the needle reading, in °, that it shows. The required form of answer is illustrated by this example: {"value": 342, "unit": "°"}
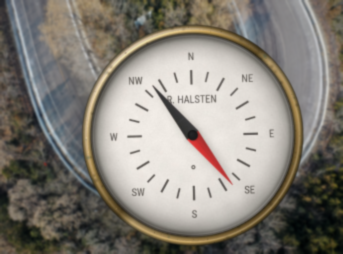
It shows {"value": 142.5, "unit": "°"}
